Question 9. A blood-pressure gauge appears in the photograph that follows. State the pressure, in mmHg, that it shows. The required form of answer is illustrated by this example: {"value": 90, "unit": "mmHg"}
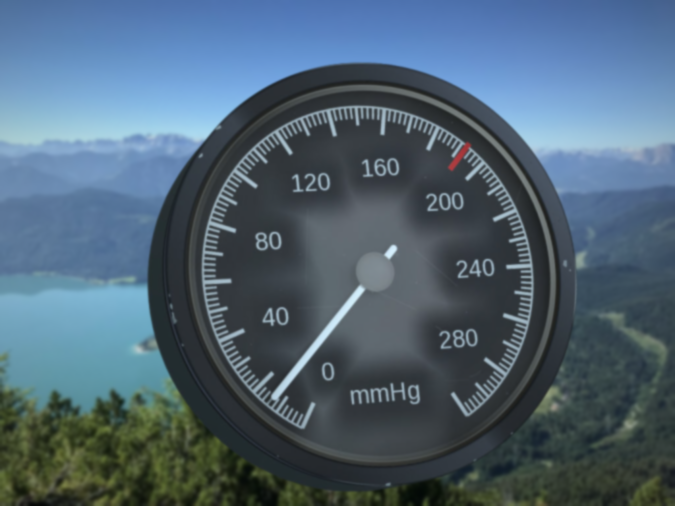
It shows {"value": 14, "unit": "mmHg"}
